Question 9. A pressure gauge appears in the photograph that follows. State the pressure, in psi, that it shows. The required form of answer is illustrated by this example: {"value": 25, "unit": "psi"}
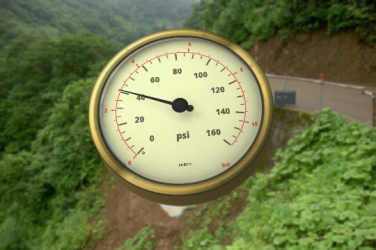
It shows {"value": 40, "unit": "psi"}
